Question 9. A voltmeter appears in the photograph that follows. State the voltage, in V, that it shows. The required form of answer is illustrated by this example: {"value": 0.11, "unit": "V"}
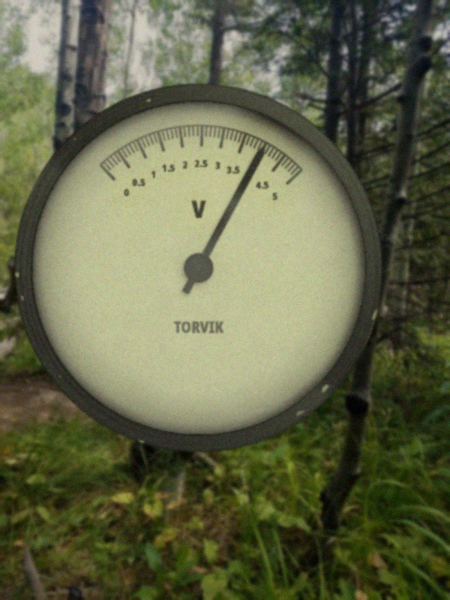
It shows {"value": 4, "unit": "V"}
